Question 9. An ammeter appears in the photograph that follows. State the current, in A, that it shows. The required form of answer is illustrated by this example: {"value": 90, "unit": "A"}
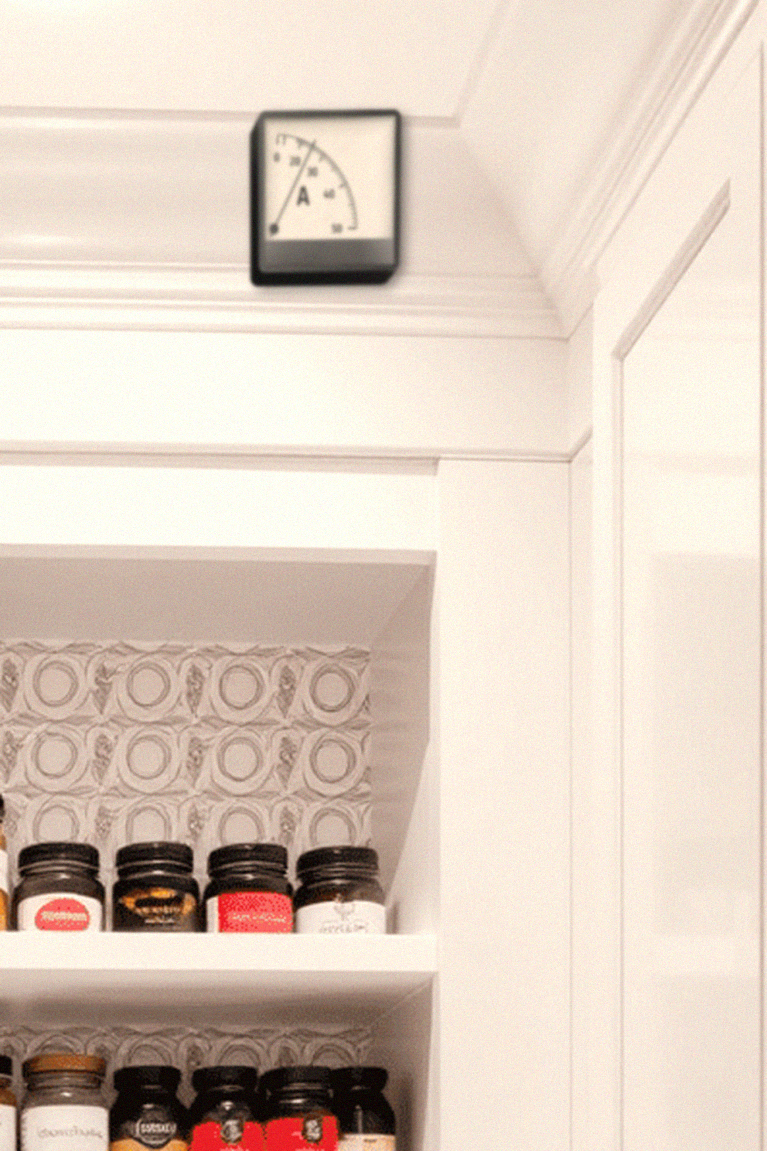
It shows {"value": 25, "unit": "A"}
